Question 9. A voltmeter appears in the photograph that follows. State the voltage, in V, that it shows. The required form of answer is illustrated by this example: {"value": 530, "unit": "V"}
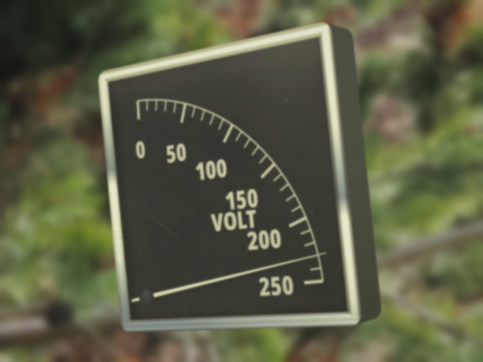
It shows {"value": 230, "unit": "V"}
